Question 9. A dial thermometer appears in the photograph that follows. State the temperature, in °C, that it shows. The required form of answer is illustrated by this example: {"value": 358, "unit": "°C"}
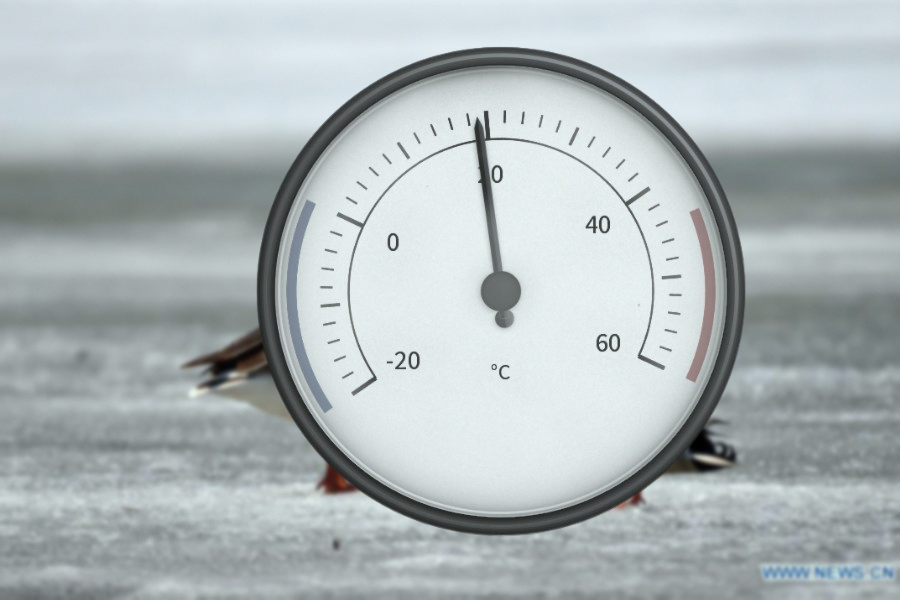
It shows {"value": 19, "unit": "°C"}
